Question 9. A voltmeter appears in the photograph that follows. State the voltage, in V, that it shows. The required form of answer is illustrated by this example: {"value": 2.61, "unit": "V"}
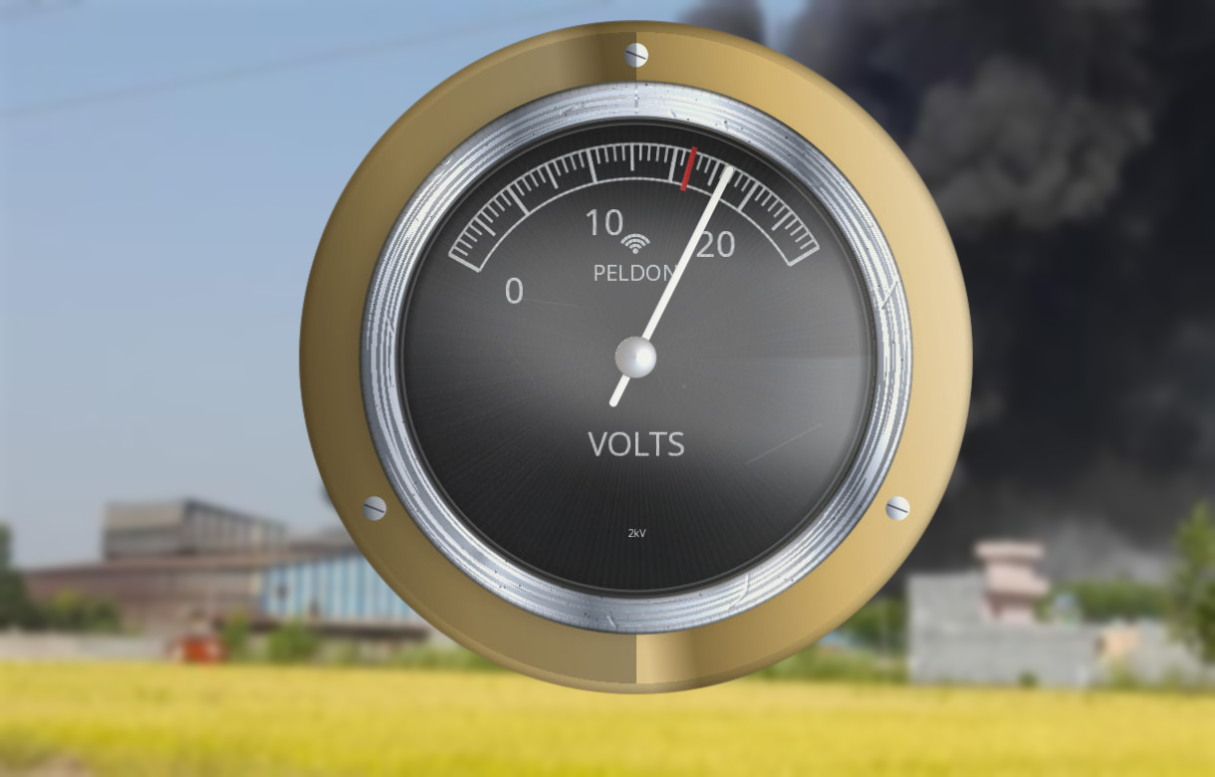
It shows {"value": 18.25, "unit": "V"}
